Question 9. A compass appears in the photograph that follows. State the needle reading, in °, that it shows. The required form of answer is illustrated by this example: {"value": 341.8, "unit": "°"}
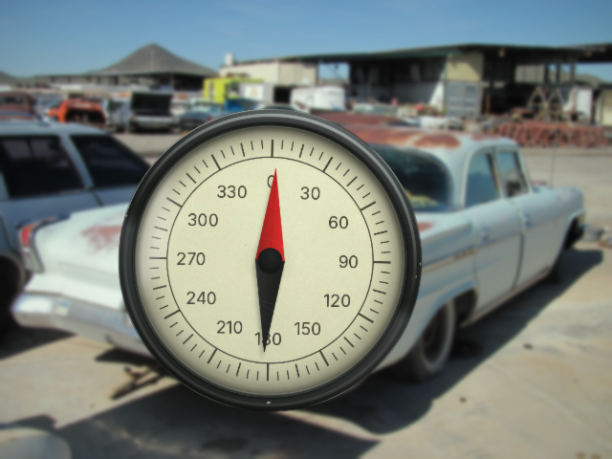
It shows {"value": 2.5, "unit": "°"}
